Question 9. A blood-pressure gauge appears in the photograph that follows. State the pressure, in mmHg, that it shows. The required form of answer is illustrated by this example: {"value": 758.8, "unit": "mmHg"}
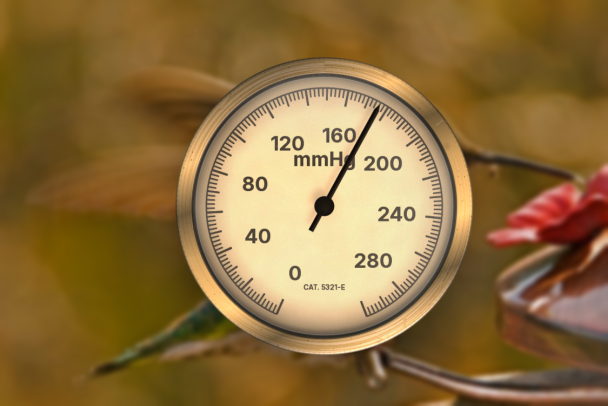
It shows {"value": 176, "unit": "mmHg"}
